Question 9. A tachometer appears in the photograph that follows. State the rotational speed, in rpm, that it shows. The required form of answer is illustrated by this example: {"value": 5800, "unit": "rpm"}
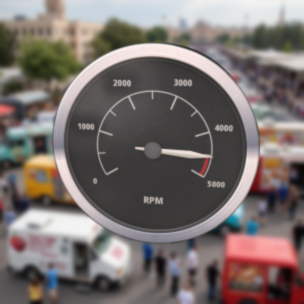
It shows {"value": 4500, "unit": "rpm"}
